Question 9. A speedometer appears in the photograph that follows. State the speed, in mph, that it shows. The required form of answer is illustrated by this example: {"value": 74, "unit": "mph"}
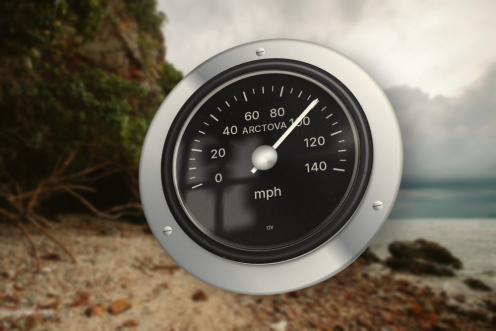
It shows {"value": 100, "unit": "mph"}
